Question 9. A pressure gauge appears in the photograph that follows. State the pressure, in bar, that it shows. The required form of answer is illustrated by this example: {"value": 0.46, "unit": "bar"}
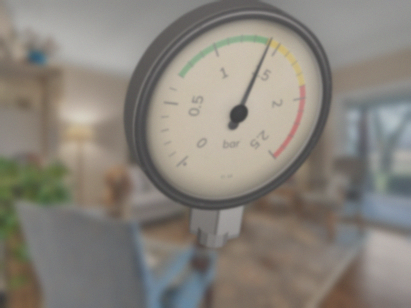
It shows {"value": 1.4, "unit": "bar"}
